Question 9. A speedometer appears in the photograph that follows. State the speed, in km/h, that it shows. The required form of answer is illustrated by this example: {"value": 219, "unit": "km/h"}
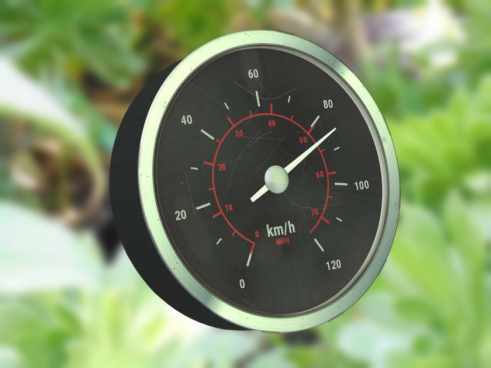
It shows {"value": 85, "unit": "km/h"}
